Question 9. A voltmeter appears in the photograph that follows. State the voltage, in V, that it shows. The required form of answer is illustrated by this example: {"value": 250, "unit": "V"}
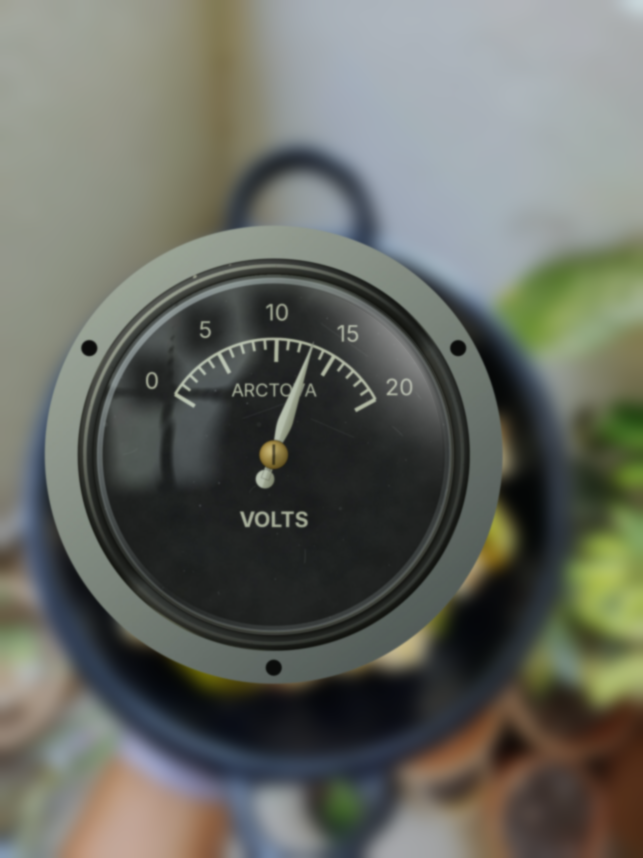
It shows {"value": 13, "unit": "V"}
